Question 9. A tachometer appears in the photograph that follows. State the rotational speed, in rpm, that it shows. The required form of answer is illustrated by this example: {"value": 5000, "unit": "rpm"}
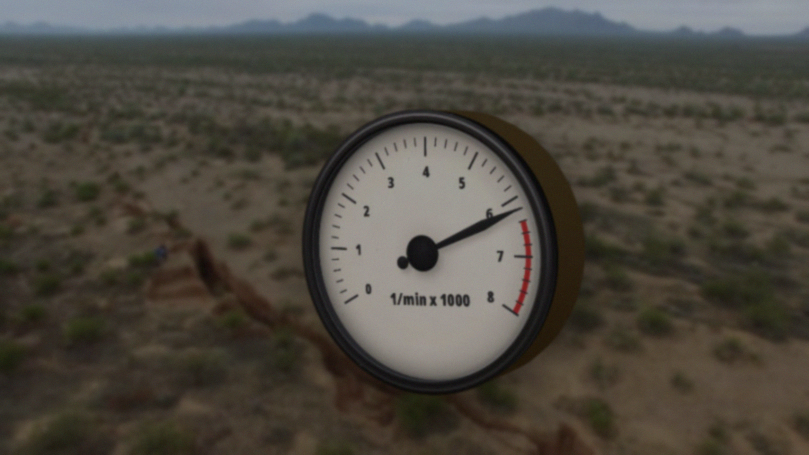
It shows {"value": 6200, "unit": "rpm"}
